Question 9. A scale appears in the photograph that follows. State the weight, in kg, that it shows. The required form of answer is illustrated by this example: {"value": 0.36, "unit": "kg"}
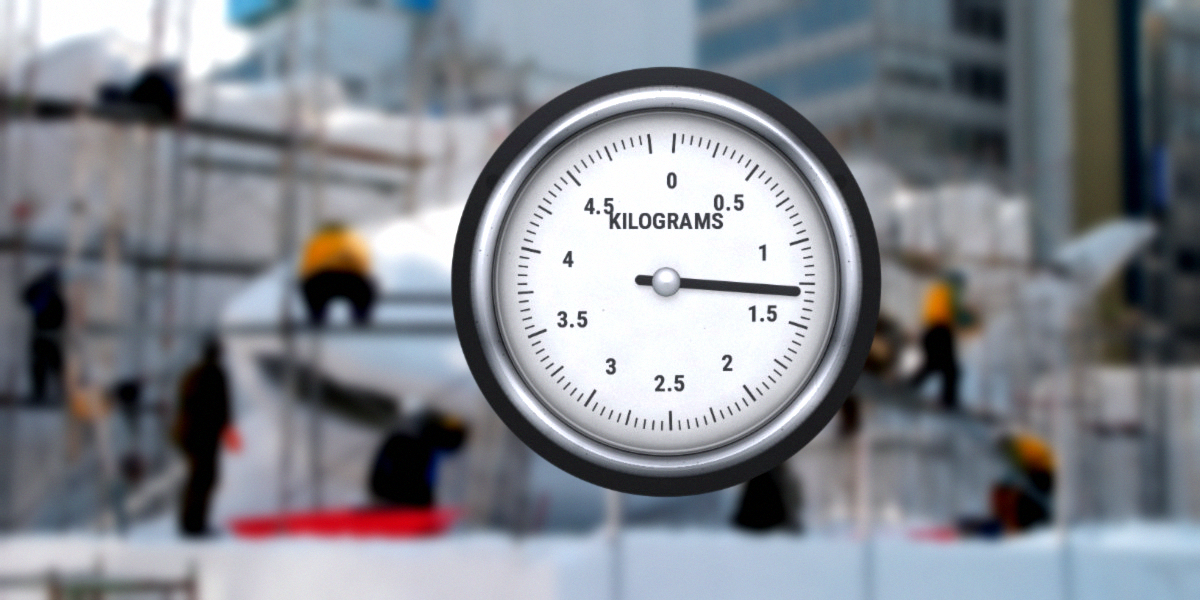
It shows {"value": 1.3, "unit": "kg"}
